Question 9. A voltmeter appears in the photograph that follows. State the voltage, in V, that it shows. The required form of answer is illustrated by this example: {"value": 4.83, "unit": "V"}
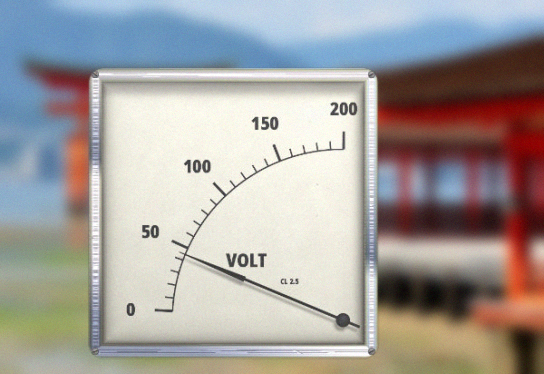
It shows {"value": 45, "unit": "V"}
